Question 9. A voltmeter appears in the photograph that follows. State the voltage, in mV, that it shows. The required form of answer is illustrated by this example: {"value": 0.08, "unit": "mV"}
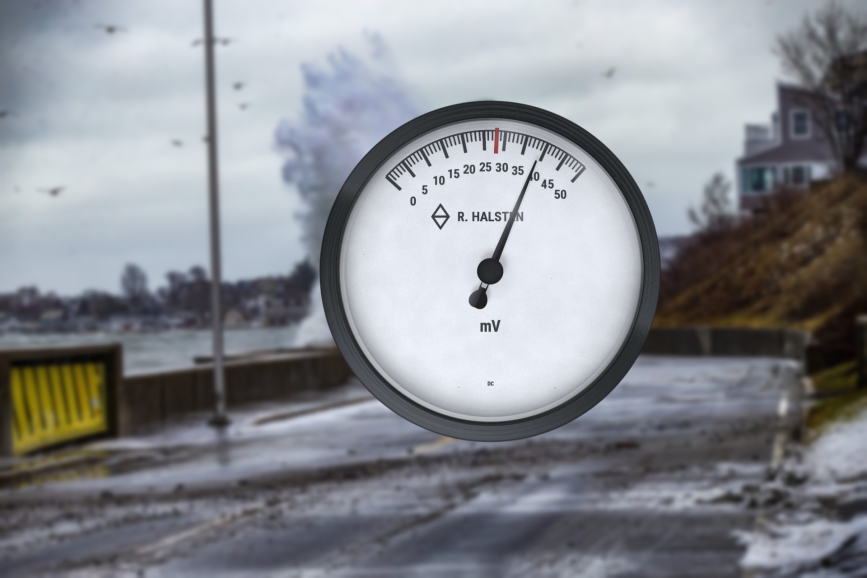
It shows {"value": 39, "unit": "mV"}
